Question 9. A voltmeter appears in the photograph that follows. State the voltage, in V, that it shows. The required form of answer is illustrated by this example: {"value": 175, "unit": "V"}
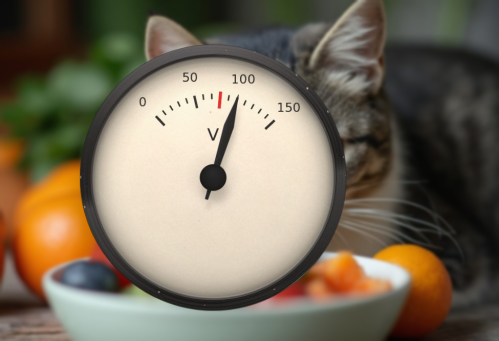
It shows {"value": 100, "unit": "V"}
